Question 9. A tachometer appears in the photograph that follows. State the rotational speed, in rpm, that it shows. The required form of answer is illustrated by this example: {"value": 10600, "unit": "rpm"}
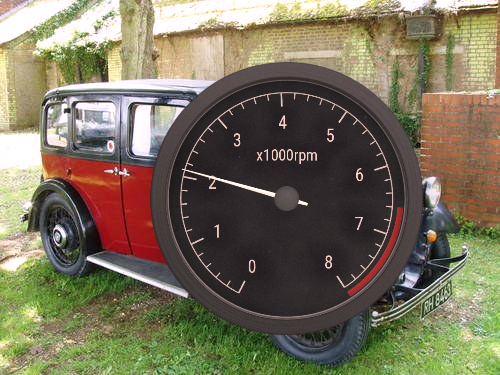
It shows {"value": 2100, "unit": "rpm"}
